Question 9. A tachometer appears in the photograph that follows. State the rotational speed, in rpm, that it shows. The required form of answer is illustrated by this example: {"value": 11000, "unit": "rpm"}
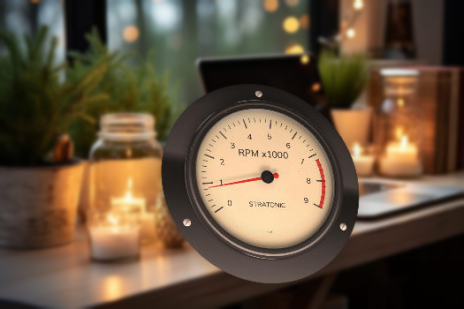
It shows {"value": 800, "unit": "rpm"}
